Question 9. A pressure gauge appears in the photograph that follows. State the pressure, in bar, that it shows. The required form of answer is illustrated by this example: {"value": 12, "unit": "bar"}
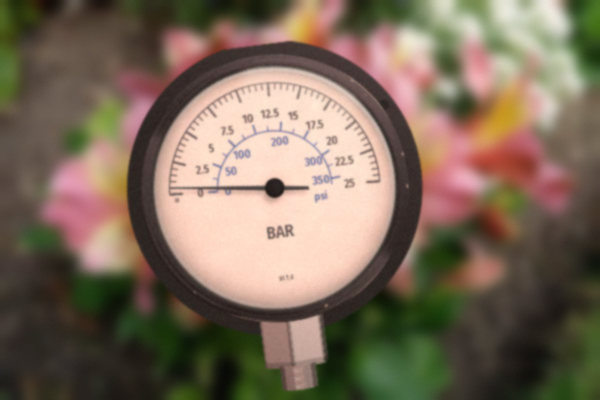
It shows {"value": 0.5, "unit": "bar"}
